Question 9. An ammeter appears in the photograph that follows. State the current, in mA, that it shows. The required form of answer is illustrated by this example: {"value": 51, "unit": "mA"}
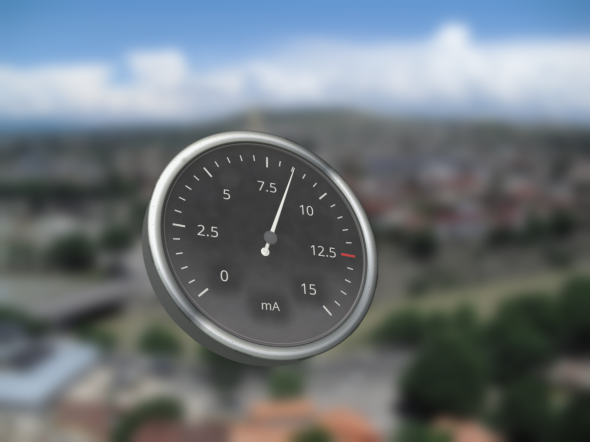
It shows {"value": 8.5, "unit": "mA"}
